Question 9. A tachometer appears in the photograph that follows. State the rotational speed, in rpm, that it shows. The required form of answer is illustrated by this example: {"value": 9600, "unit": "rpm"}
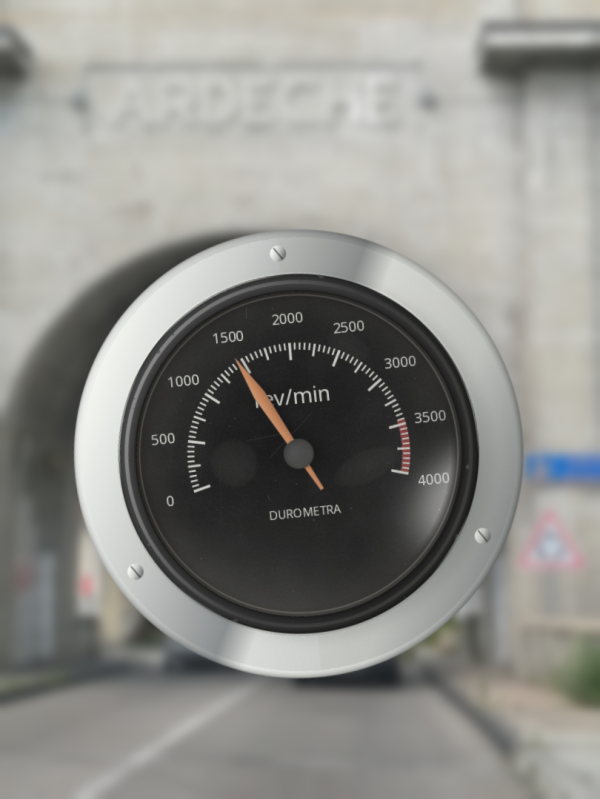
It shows {"value": 1450, "unit": "rpm"}
